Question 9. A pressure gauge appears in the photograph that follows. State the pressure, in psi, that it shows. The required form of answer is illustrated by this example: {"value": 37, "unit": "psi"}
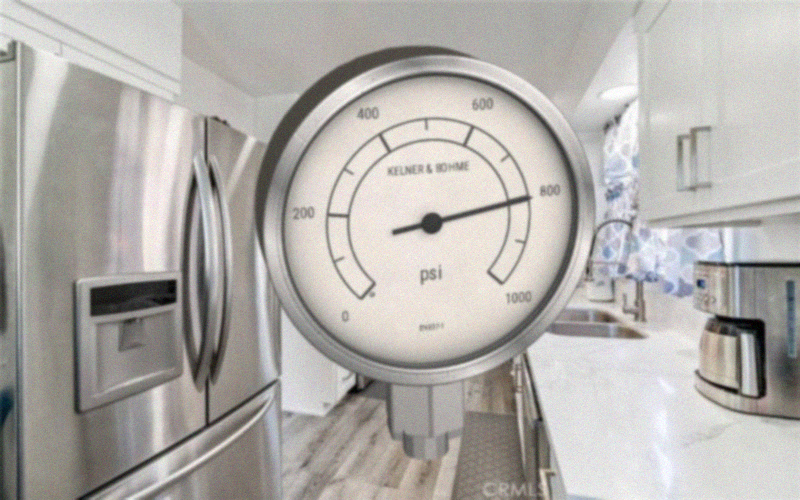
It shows {"value": 800, "unit": "psi"}
